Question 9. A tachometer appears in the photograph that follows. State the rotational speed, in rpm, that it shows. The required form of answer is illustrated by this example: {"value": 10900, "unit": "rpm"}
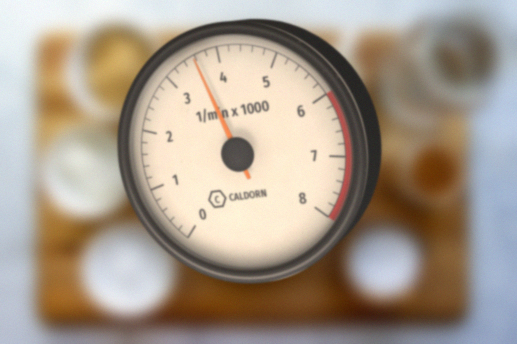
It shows {"value": 3600, "unit": "rpm"}
